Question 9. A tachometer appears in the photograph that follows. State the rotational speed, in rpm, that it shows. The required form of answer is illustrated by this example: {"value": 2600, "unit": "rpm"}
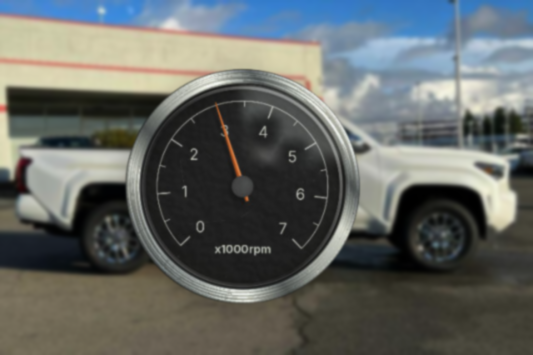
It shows {"value": 3000, "unit": "rpm"}
